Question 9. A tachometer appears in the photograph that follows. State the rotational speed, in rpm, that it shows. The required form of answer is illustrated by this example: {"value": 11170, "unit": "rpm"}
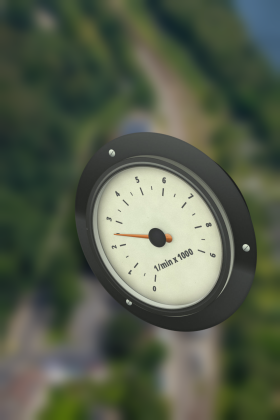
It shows {"value": 2500, "unit": "rpm"}
